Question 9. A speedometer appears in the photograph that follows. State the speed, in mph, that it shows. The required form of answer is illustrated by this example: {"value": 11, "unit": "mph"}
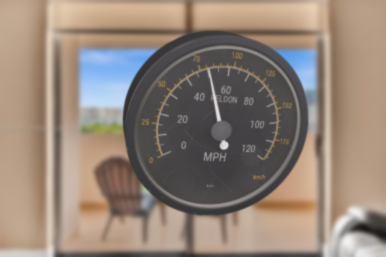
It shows {"value": 50, "unit": "mph"}
